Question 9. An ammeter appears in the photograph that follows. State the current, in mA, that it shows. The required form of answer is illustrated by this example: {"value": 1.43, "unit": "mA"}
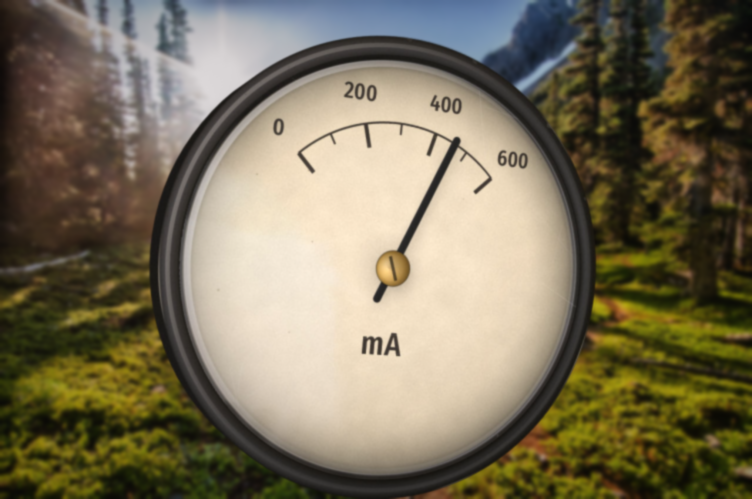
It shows {"value": 450, "unit": "mA"}
